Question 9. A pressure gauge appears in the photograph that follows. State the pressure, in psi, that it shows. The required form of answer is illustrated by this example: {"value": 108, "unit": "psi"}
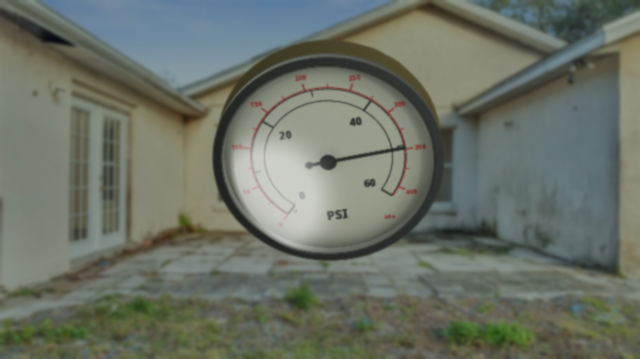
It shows {"value": 50, "unit": "psi"}
